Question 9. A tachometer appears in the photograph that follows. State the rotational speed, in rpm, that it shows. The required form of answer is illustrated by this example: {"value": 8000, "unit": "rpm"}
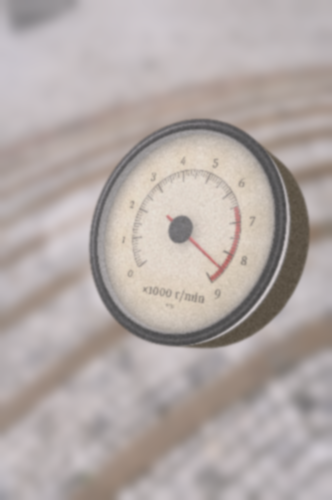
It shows {"value": 8500, "unit": "rpm"}
